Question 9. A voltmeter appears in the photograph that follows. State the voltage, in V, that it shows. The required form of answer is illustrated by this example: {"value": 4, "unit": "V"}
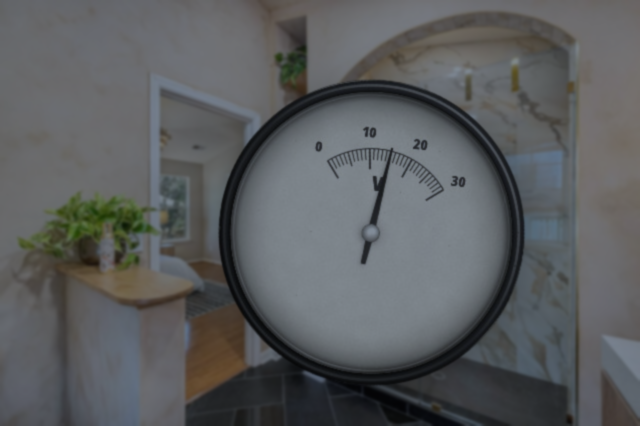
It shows {"value": 15, "unit": "V"}
